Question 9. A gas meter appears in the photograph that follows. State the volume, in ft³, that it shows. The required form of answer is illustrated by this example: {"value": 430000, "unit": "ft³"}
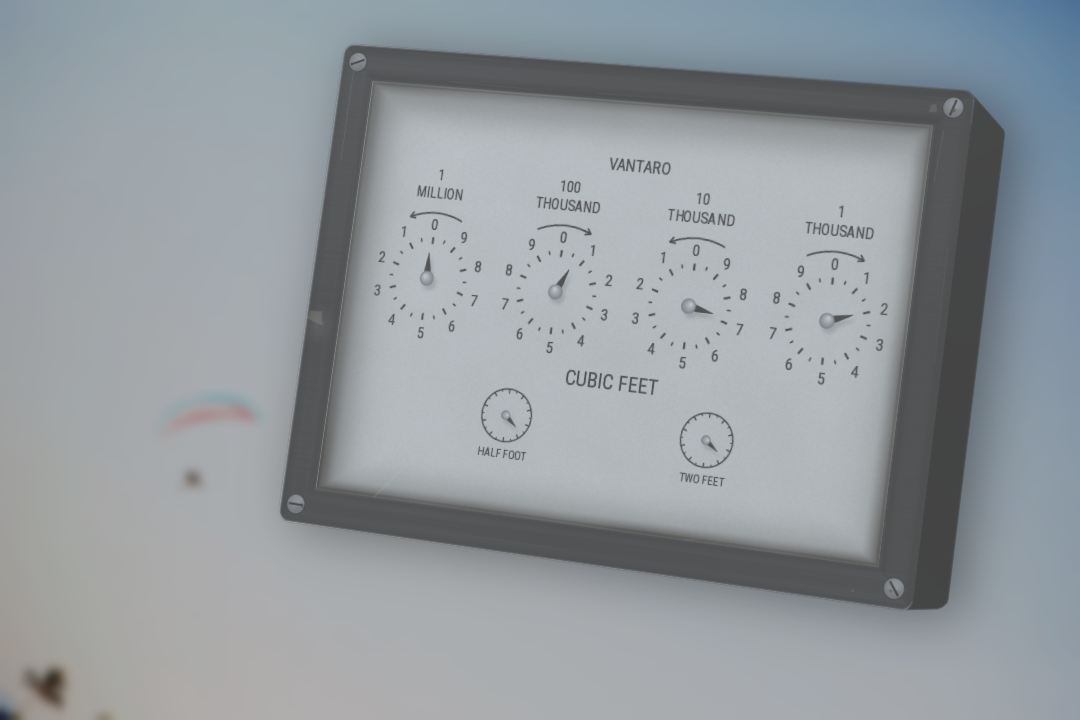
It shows {"value": 7200, "unit": "ft³"}
